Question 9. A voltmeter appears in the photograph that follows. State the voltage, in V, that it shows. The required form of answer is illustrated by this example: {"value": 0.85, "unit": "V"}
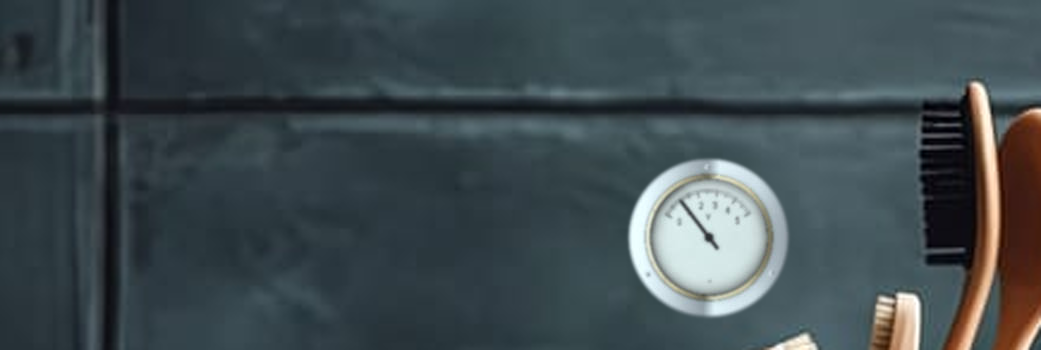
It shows {"value": 1, "unit": "V"}
